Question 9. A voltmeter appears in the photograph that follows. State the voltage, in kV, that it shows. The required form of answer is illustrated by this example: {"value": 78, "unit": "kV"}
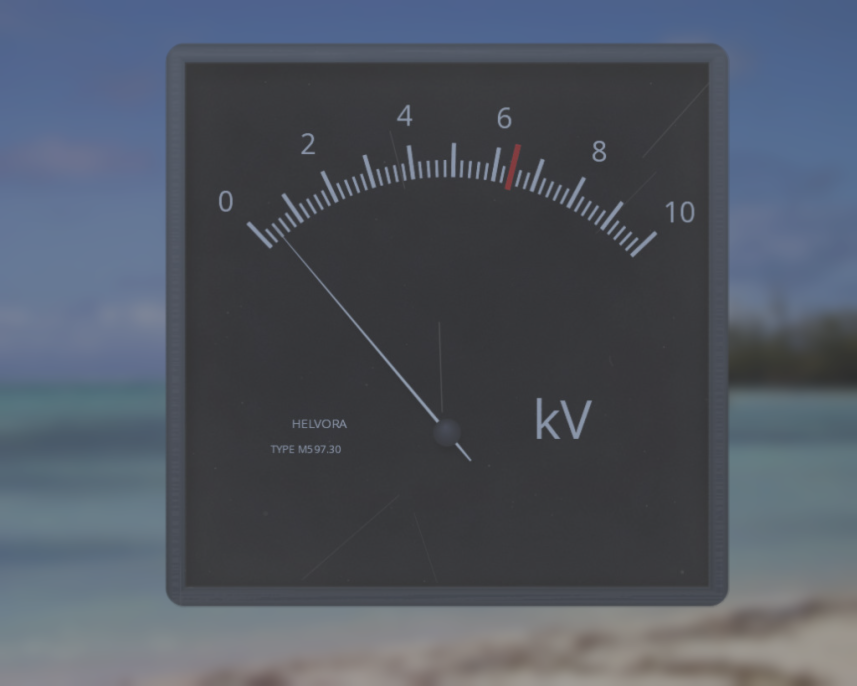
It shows {"value": 0.4, "unit": "kV"}
